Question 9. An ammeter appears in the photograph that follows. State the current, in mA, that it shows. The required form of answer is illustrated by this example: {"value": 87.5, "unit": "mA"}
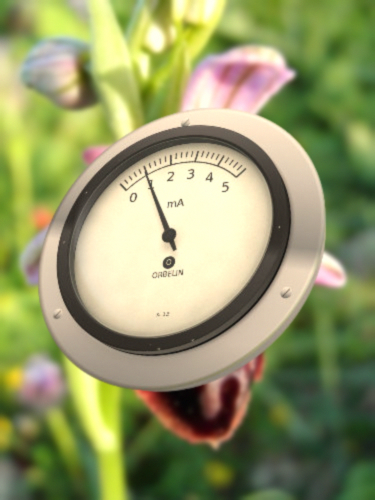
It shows {"value": 1, "unit": "mA"}
